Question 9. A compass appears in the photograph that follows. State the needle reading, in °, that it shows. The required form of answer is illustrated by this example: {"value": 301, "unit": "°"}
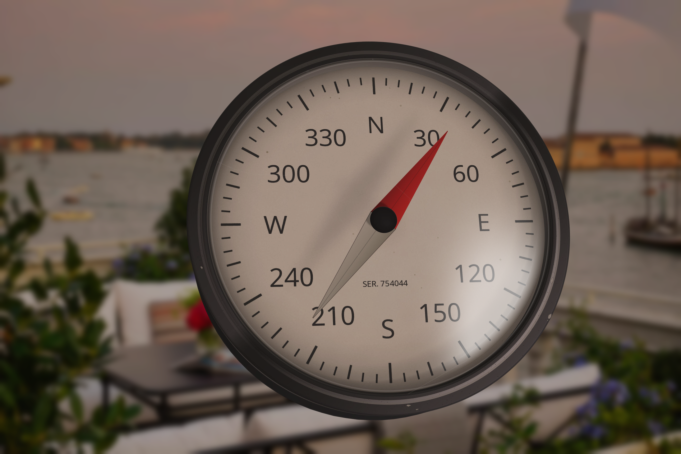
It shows {"value": 37.5, "unit": "°"}
